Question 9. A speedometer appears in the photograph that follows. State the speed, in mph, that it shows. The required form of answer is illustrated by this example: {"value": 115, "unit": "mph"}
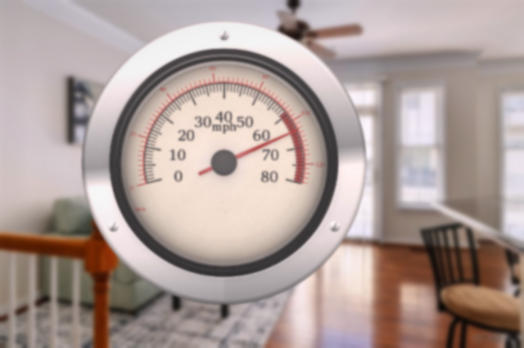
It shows {"value": 65, "unit": "mph"}
